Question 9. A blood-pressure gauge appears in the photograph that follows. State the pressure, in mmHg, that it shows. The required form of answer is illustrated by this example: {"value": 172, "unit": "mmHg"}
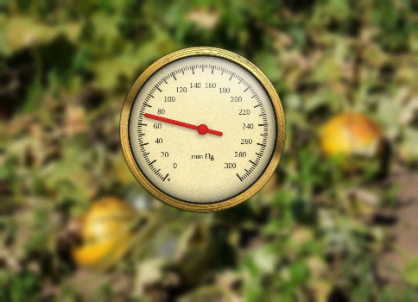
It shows {"value": 70, "unit": "mmHg"}
